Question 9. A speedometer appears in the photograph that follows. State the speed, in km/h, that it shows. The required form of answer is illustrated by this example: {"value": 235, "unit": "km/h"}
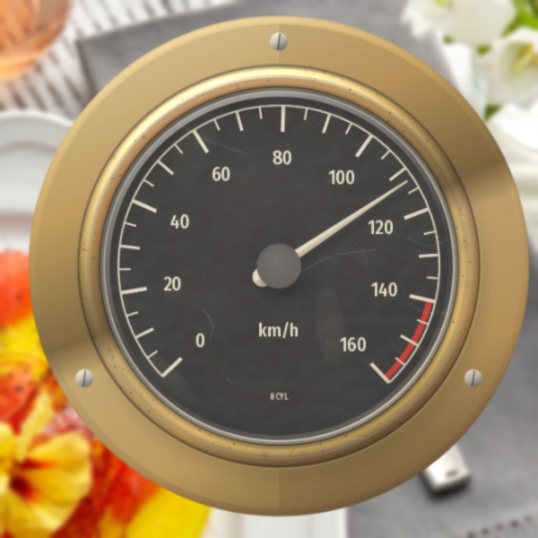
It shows {"value": 112.5, "unit": "km/h"}
